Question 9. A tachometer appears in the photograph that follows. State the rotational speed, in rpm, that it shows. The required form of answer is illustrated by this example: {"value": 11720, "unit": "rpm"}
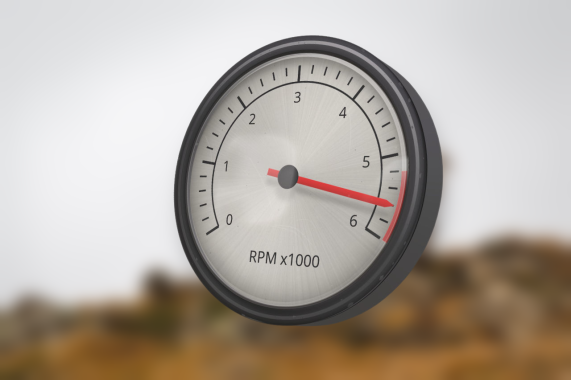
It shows {"value": 5600, "unit": "rpm"}
